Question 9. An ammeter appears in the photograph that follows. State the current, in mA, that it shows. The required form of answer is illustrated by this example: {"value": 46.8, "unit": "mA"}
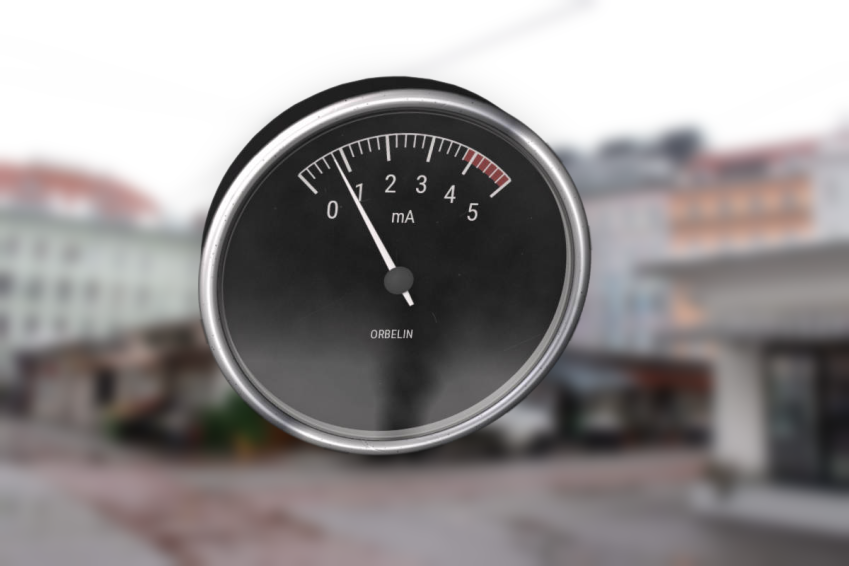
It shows {"value": 0.8, "unit": "mA"}
